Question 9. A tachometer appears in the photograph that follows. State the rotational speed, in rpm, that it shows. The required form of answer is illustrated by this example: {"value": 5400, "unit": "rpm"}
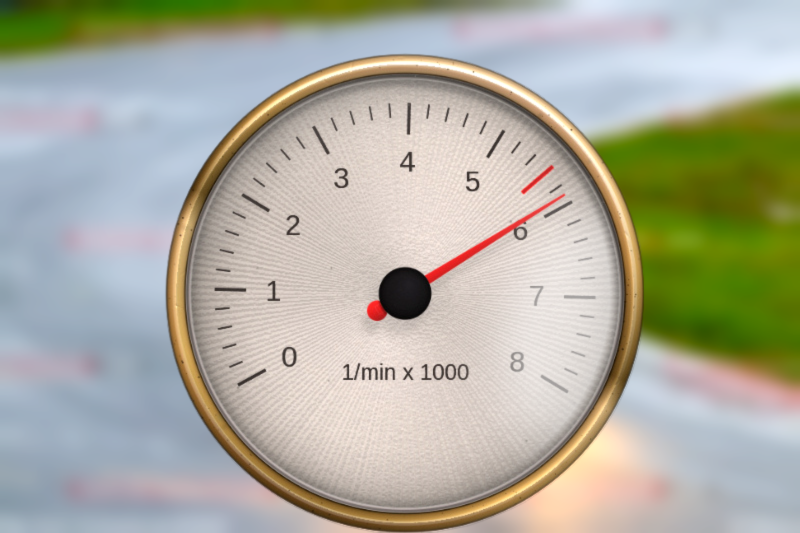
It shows {"value": 5900, "unit": "rpm"}
